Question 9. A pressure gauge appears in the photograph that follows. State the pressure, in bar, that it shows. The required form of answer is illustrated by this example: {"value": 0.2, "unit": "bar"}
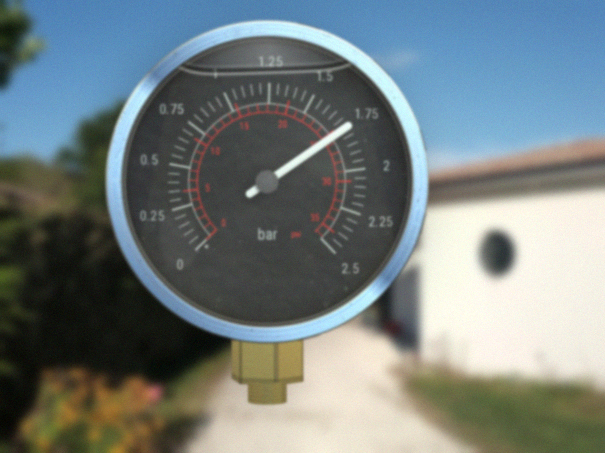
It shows {"value": 1.75, "unit": "bar"}
